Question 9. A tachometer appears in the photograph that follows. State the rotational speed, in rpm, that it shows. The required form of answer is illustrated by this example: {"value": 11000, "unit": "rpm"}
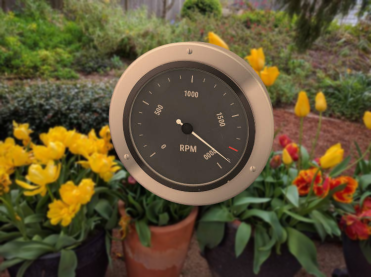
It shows {"value": 1900, "unit": "rpm"}
